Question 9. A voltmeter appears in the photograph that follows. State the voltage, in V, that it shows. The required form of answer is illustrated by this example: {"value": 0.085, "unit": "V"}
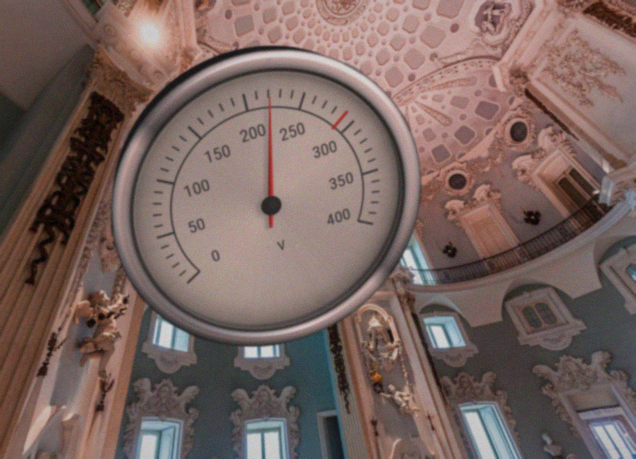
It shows {"value": 220, "unit": "V"}
